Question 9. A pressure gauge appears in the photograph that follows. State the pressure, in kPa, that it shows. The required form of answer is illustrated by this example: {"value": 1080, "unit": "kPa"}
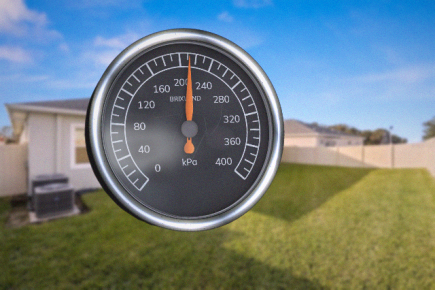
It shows {"value": 210, "unit": "kPa"}
